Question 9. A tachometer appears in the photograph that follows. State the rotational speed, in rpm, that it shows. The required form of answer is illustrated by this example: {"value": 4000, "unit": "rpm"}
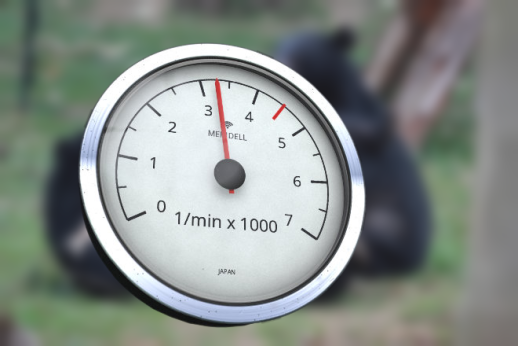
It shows {"value": 3250, "unit": "rpm"}
